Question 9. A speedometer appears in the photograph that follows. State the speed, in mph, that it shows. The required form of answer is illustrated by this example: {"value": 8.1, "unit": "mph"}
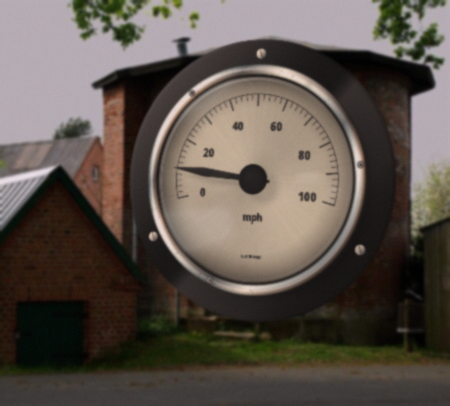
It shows {"value": 10, "unit": "mph"}
